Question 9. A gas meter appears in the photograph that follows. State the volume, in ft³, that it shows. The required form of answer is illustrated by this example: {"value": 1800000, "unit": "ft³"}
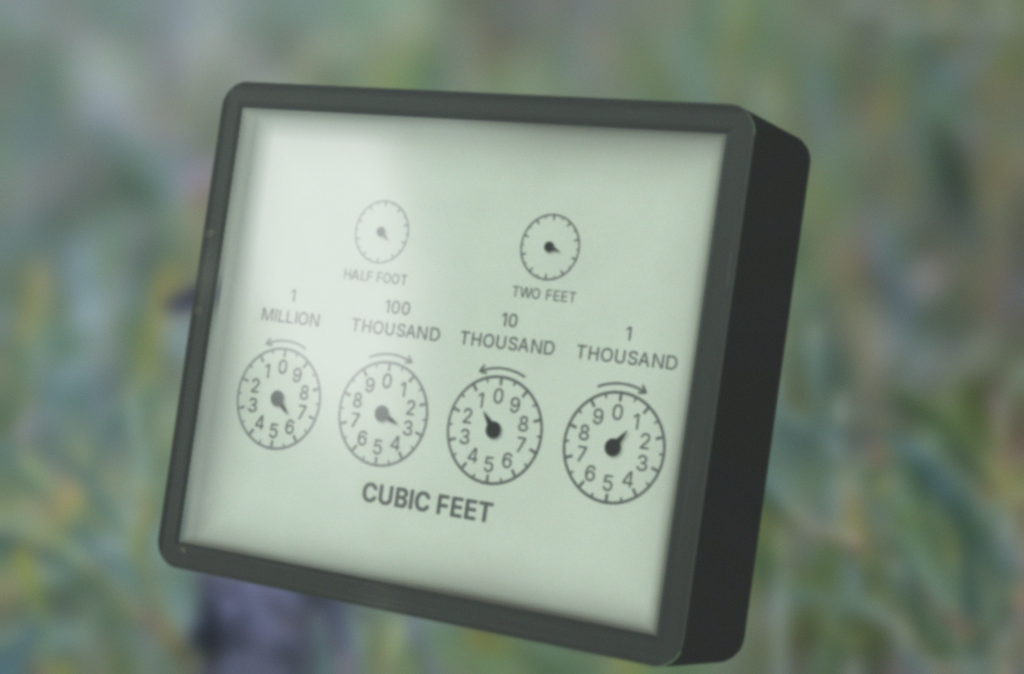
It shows {"value": 631100, "unit": "ft³"}
